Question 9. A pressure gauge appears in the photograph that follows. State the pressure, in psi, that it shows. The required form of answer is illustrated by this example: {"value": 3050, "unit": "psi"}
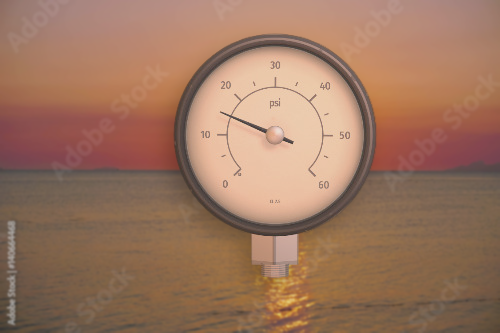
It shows {"value": 15, "unit": "psi"}
